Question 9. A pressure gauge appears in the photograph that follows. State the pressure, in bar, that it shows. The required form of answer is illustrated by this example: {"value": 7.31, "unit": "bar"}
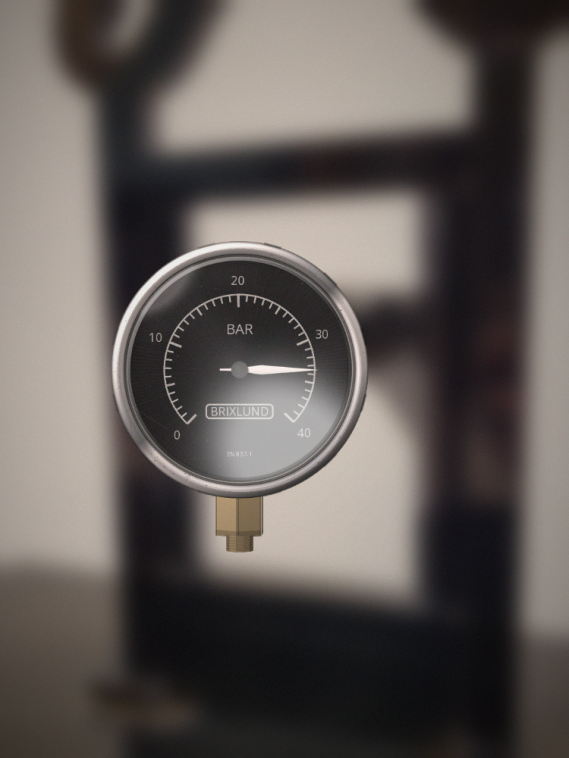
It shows {"value": 33.5, "unit": "bar"}
